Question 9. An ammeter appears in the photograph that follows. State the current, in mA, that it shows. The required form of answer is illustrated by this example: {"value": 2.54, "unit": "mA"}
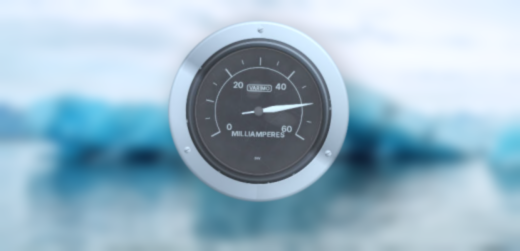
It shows {"value": 50, "unit": "mA"}
